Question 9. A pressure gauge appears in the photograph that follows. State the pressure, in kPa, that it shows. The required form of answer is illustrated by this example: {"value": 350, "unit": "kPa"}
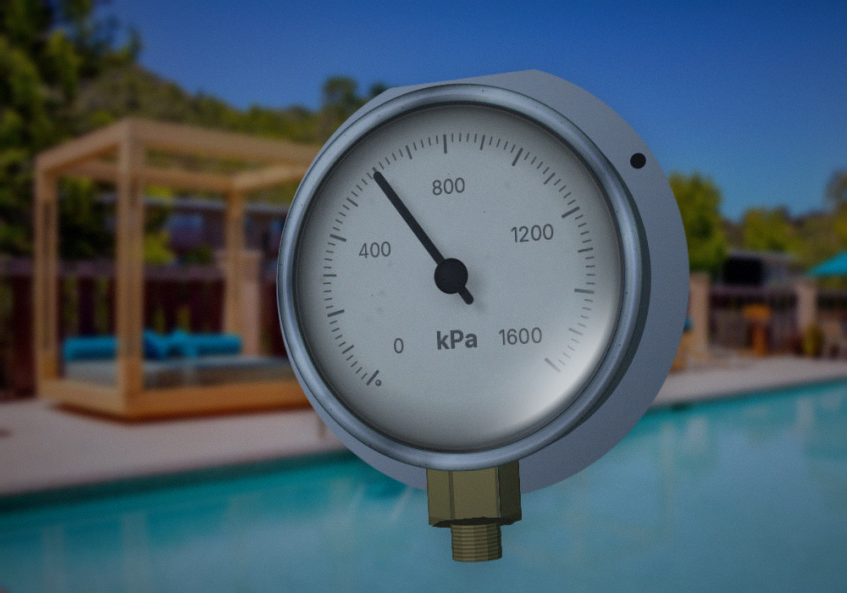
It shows {"value": 600, "unit": "kPa"}
